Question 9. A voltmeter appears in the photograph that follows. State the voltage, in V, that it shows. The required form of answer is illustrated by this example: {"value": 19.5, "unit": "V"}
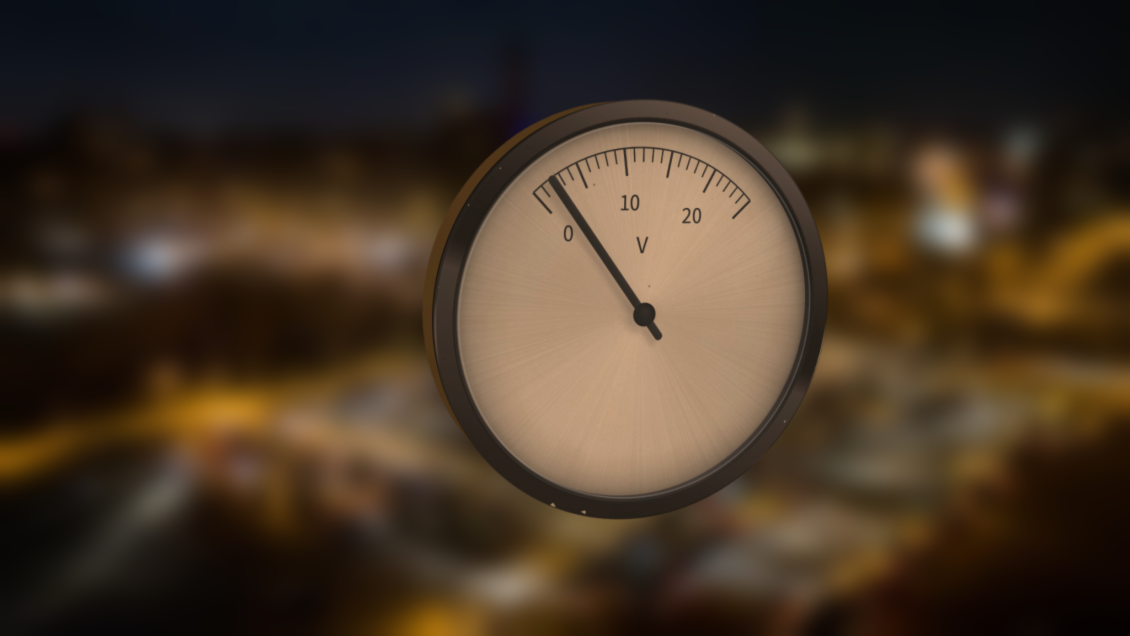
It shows {"value": 2, "unit": "V"}
